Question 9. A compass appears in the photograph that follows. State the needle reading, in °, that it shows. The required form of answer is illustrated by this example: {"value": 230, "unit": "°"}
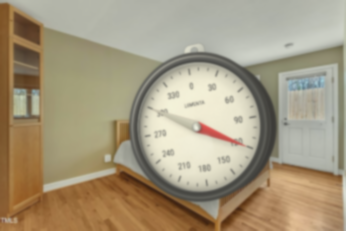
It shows {"value": 120, "unit": "°"}
